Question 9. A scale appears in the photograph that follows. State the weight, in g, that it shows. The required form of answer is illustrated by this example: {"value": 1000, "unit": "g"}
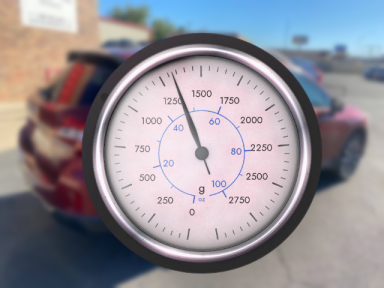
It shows {"value": 1325, "unit": "g"}
